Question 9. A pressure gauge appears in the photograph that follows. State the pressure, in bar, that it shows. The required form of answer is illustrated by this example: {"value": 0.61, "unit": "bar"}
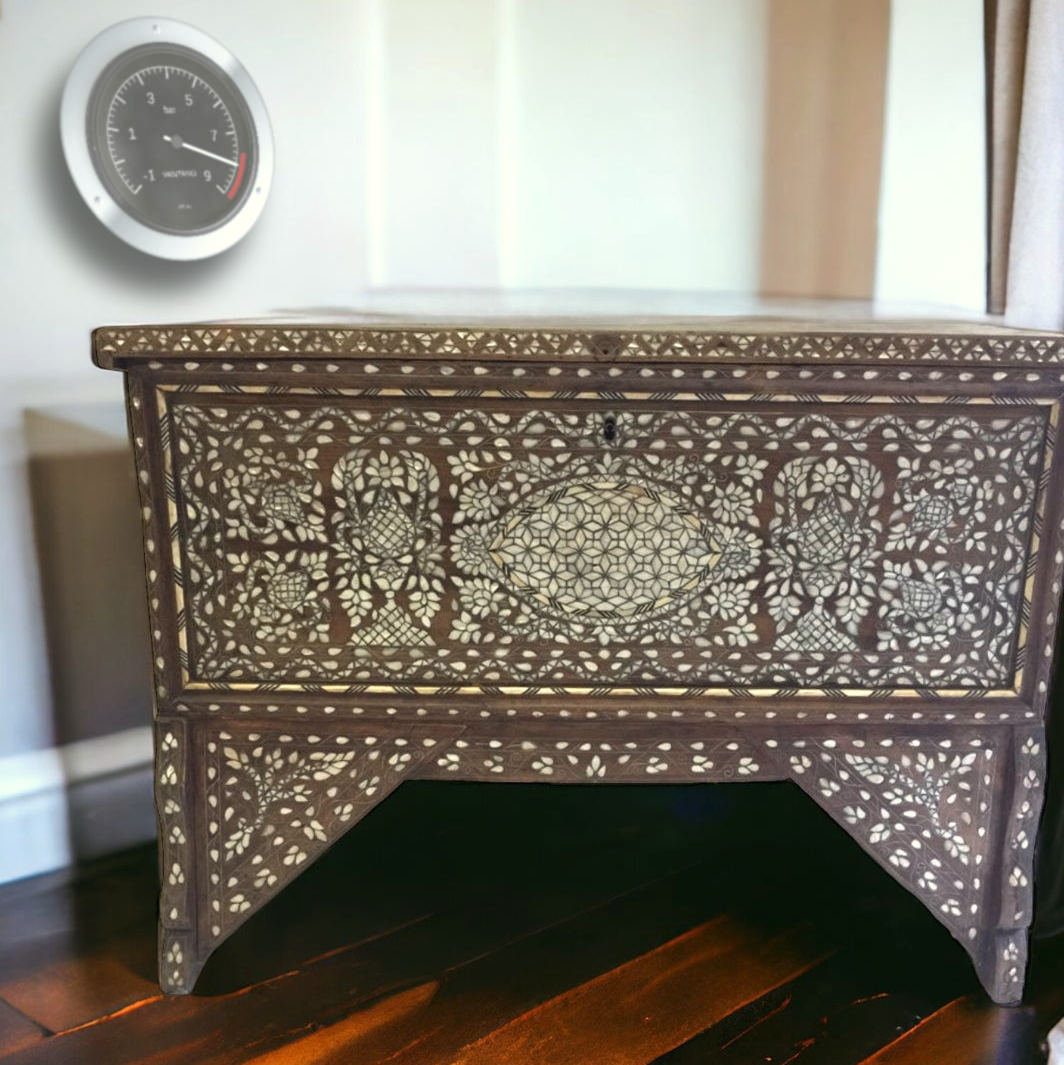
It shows {"value": 8, "unit": "bar"}
